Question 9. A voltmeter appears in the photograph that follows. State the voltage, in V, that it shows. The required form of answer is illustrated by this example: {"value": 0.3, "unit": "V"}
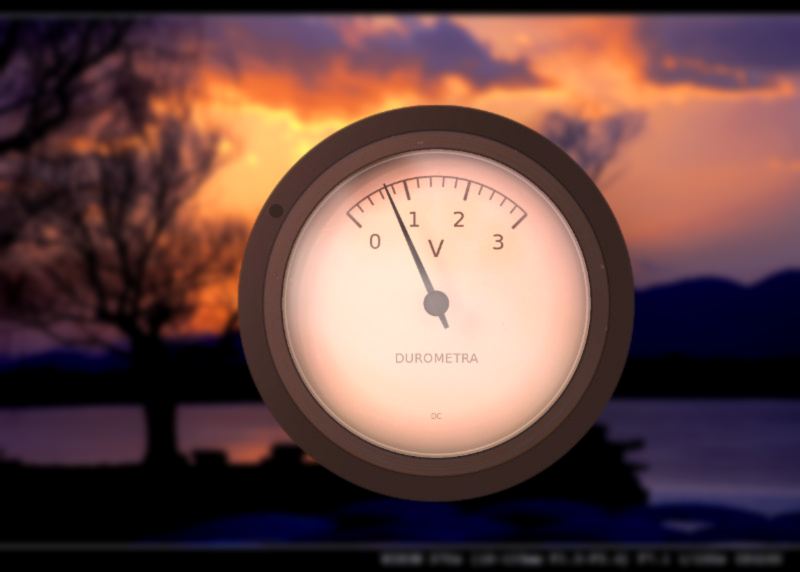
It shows {"value": 0.7, "unit": "V"}
